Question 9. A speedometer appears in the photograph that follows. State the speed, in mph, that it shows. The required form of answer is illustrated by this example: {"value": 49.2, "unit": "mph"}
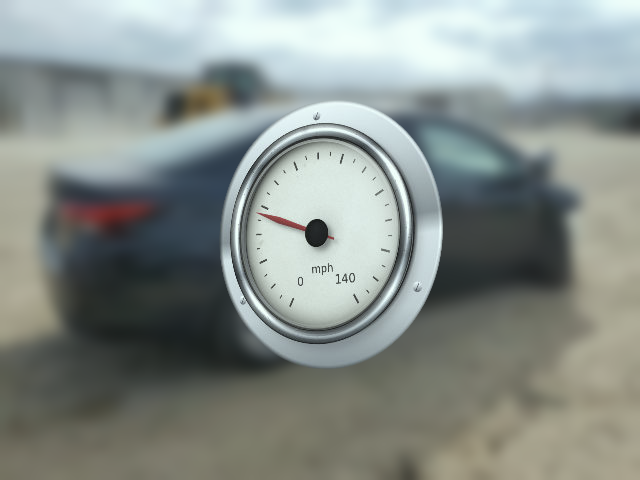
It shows {"value": 37.5, "unit": "mph"}
